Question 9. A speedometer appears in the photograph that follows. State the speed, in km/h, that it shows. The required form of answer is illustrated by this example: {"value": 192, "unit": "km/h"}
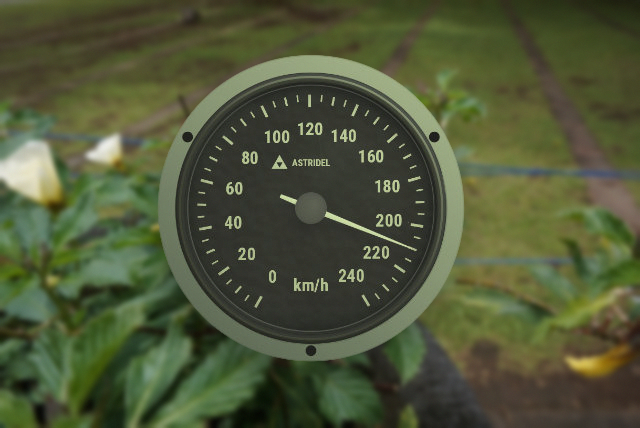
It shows {"value": 210, "unit": "km/h"}
